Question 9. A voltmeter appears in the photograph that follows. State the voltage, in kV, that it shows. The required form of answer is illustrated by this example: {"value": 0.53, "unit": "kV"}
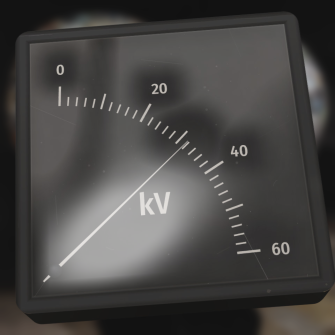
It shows {"value": 32, "unit": "kV"}
